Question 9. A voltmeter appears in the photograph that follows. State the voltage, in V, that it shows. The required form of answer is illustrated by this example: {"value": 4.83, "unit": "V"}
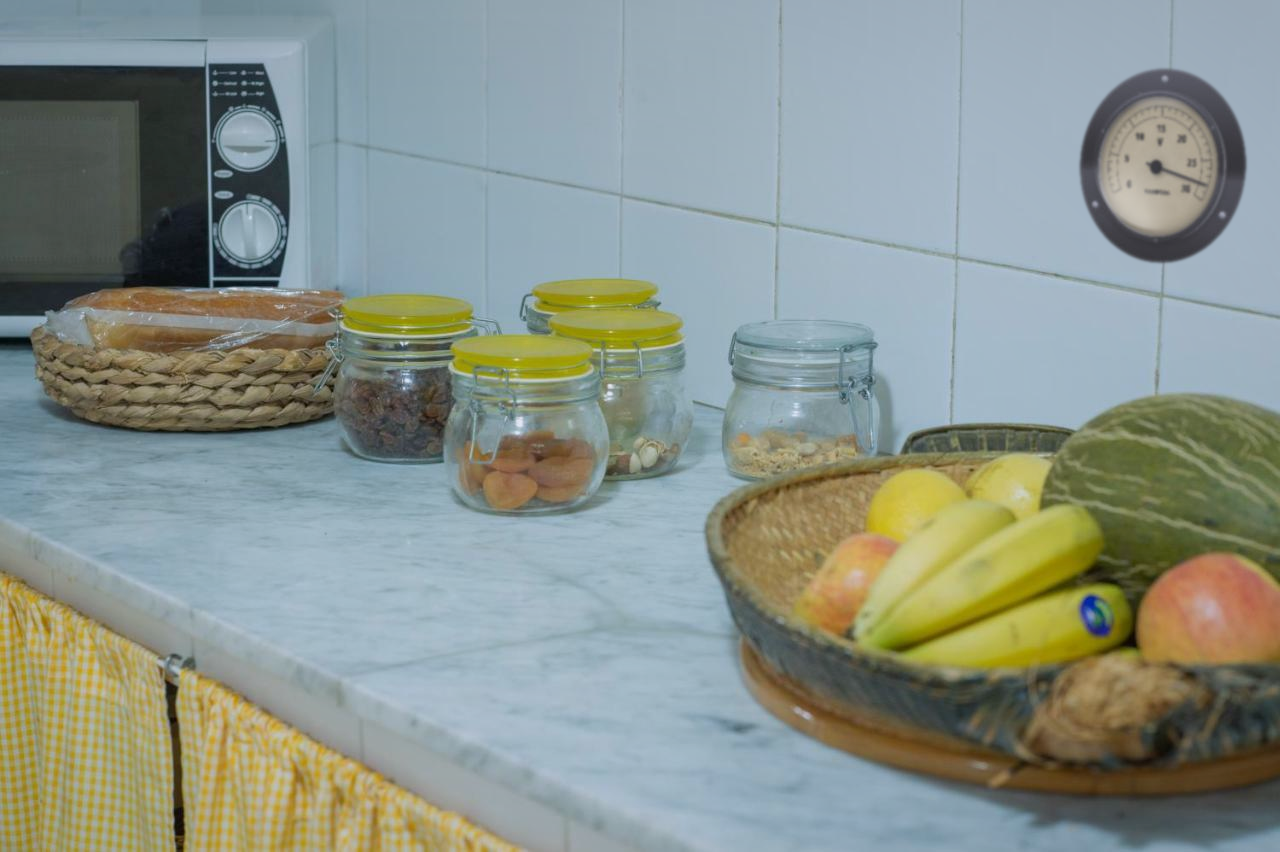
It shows {"value": 28, "unit": "V"}
